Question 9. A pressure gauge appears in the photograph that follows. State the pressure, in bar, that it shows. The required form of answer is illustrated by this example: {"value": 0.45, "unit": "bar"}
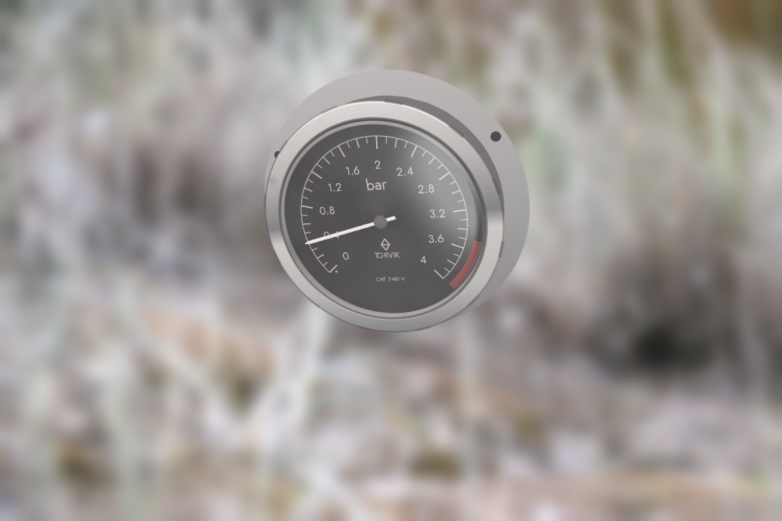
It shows {"value": 0.4, "unit": "bar"}
